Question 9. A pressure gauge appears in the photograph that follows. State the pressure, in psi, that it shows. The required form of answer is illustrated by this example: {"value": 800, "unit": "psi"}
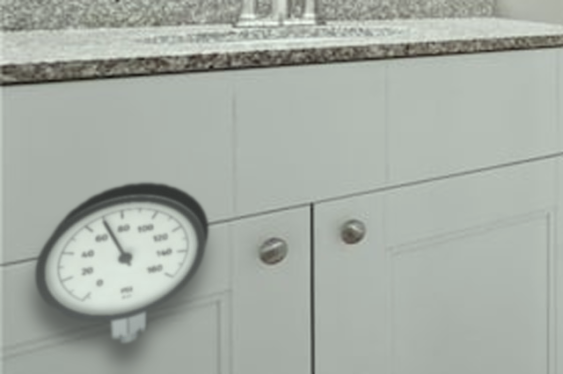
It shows {"value": 70, "unit": "psi"}
